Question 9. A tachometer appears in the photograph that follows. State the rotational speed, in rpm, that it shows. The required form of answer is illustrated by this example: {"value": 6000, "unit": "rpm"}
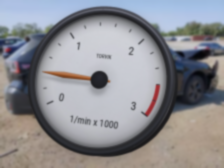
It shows {"value": 400, "unit": "rpm"}
